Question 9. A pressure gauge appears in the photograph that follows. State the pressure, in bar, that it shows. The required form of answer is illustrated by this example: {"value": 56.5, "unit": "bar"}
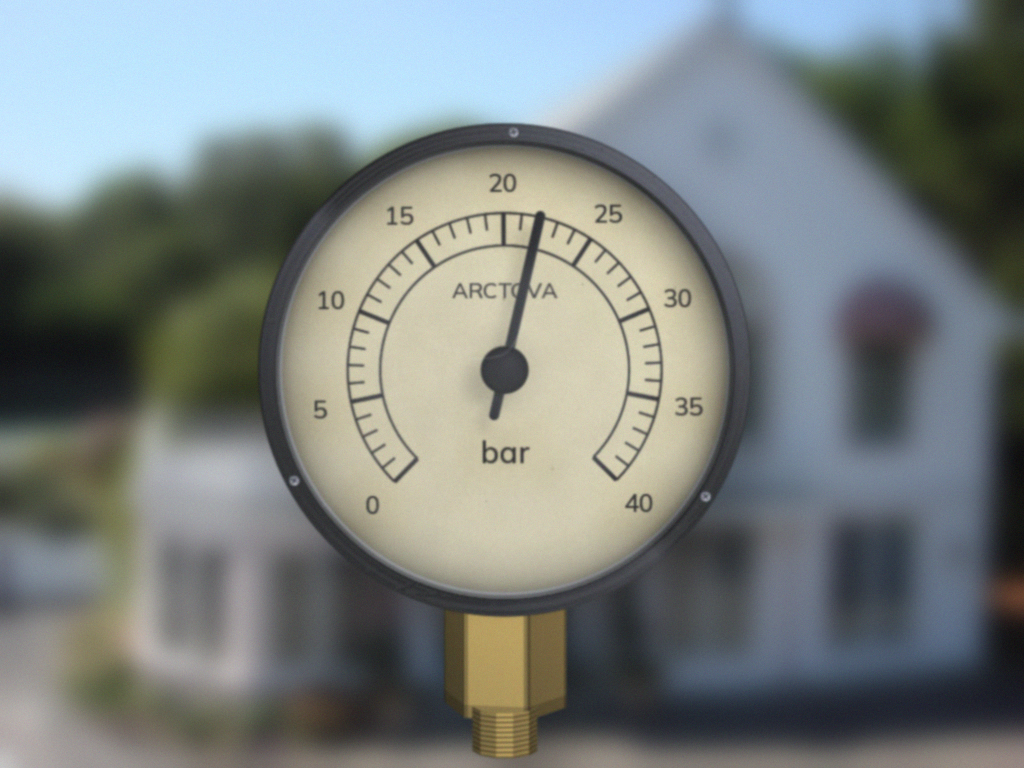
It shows {"value": 22, "unit": "bar"}
